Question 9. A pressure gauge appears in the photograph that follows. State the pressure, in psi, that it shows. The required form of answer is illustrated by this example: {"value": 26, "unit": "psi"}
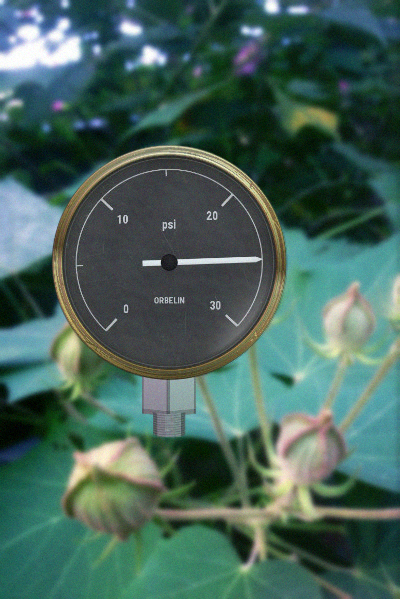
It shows {"value": 25, "unit": "psi"}
